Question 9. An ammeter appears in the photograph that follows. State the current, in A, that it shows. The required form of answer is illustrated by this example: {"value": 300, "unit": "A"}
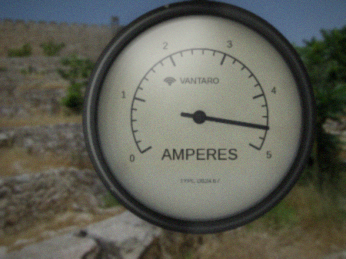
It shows {"value": 4.6, "unit": "A"}
